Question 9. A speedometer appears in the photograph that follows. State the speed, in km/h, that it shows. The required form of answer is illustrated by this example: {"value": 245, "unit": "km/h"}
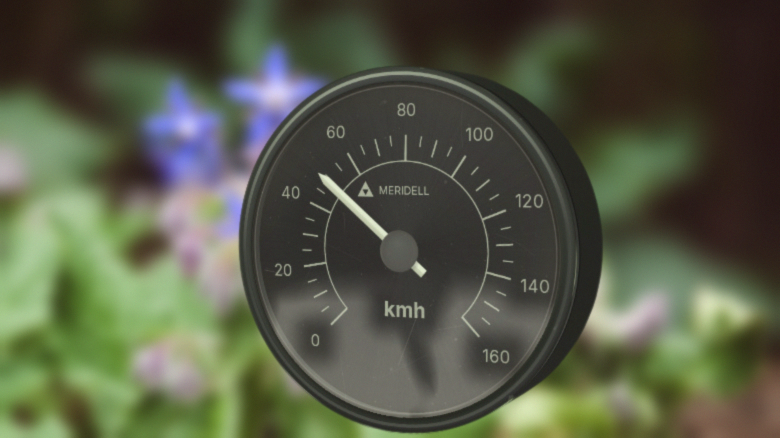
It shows {"value": 50, "unit": "km/h"}
